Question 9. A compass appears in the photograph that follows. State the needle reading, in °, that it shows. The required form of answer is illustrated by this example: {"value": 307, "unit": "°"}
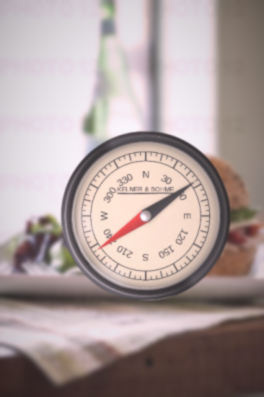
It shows {"value": 235, "unit": "°"}
